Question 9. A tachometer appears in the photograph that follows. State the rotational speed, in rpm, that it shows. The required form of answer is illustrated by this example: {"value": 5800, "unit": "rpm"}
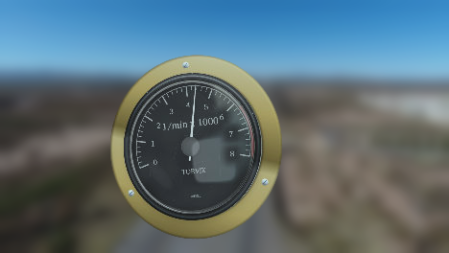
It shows {"value": 4400, "unit": "rpm"}
